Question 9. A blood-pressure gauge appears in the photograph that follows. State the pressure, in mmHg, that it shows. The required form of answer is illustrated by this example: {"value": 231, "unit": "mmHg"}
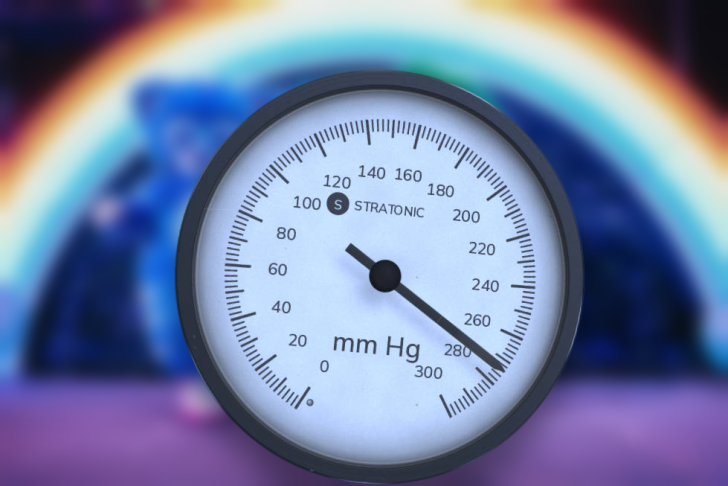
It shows {"value": 274, "unit": "mmHg"}
